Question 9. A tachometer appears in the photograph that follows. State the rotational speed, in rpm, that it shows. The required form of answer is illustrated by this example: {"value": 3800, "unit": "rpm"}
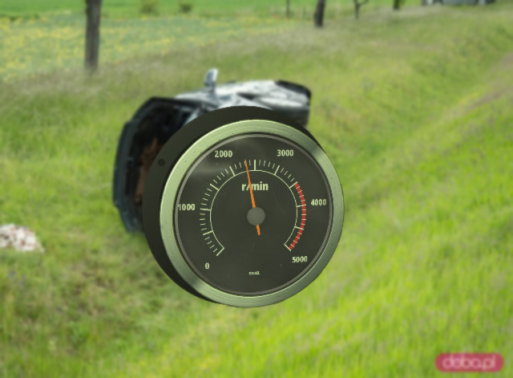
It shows {"value": 2300, "unit": "rpm"}
